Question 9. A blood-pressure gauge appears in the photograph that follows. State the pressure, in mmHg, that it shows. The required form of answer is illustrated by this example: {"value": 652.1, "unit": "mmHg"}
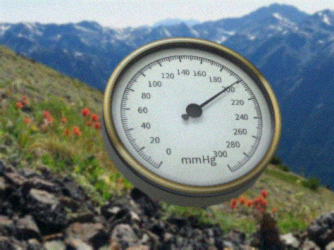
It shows {"value": 200, "unit": "mmHg"}
